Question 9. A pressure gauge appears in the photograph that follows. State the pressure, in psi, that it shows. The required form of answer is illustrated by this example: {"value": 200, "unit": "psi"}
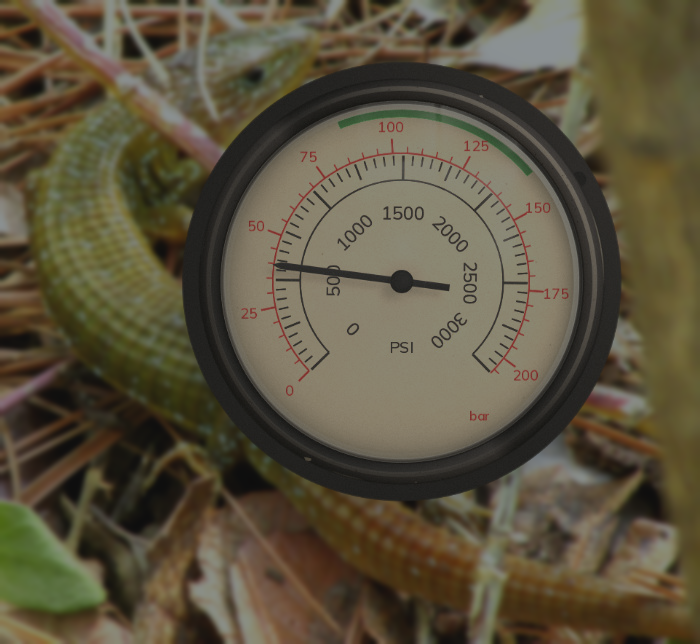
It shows {"value": 575, "unit": "psi"}
